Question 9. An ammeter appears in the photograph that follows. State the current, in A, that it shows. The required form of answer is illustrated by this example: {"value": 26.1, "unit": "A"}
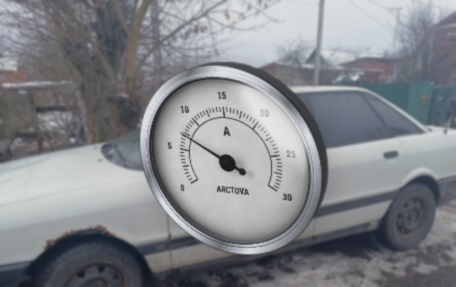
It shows {"value": 7.5, "unit": "A"}
